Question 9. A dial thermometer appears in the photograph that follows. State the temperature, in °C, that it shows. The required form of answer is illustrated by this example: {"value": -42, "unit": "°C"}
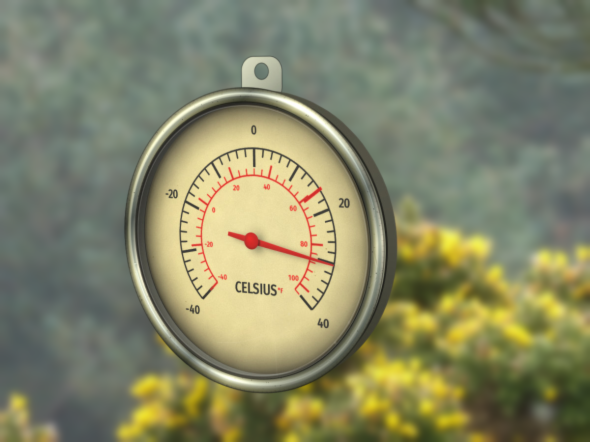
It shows {"value": 30, "unit": "°C"}
